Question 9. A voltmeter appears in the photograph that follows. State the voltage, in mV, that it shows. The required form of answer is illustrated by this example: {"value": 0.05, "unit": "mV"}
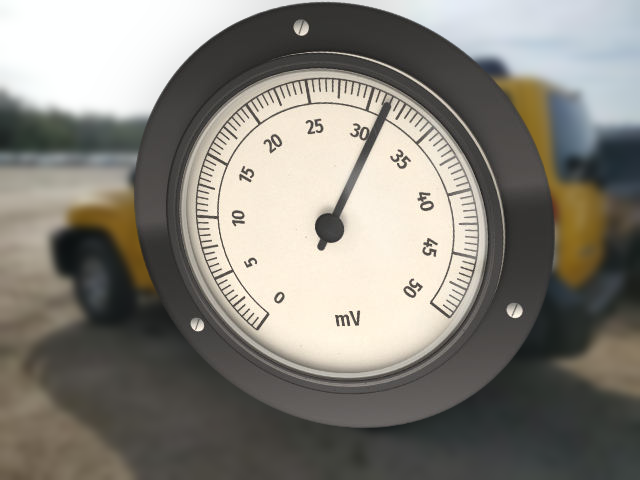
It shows {"value": 31.5, "unit": "mV"}
